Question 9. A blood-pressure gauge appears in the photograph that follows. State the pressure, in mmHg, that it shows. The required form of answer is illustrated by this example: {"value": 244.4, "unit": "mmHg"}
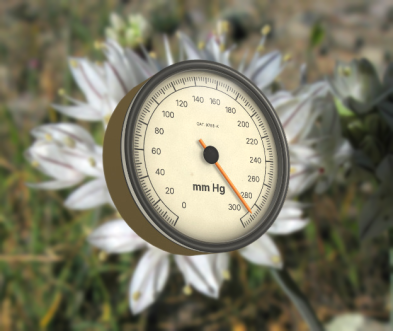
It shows {"value": 290, "unit": "mmHg"}
